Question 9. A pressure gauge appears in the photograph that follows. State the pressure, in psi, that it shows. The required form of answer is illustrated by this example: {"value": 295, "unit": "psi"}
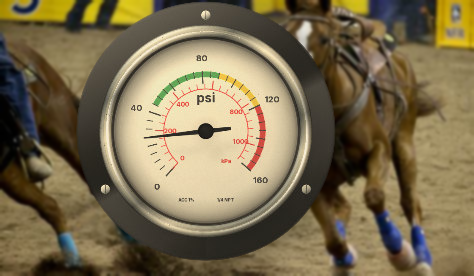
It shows {"value": 25, "unit": "psi"}
